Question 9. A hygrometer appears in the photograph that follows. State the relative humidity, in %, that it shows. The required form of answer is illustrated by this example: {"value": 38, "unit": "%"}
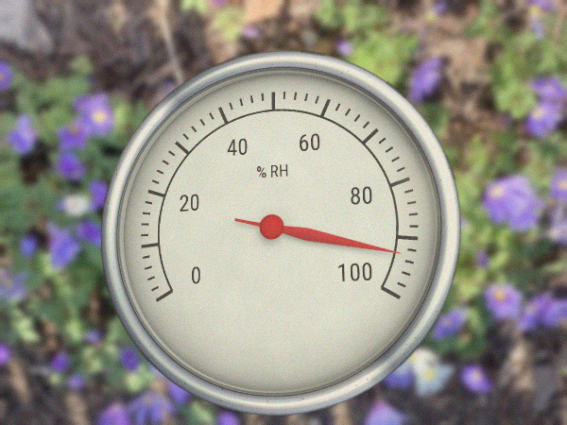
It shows {"value": 93, "unit": "%"}
